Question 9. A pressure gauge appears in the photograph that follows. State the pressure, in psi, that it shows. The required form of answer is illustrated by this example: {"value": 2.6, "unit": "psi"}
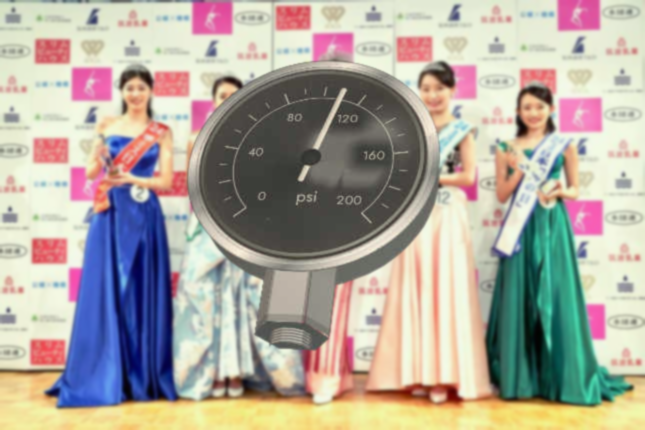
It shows {"value": 110, "unit": "psi"}
